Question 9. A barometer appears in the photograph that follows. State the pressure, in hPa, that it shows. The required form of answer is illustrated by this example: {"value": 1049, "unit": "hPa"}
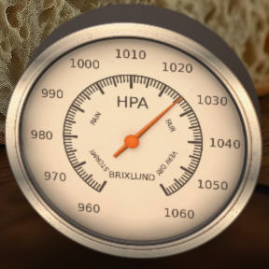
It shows {"value": 1025, "unit": "hPa"}
